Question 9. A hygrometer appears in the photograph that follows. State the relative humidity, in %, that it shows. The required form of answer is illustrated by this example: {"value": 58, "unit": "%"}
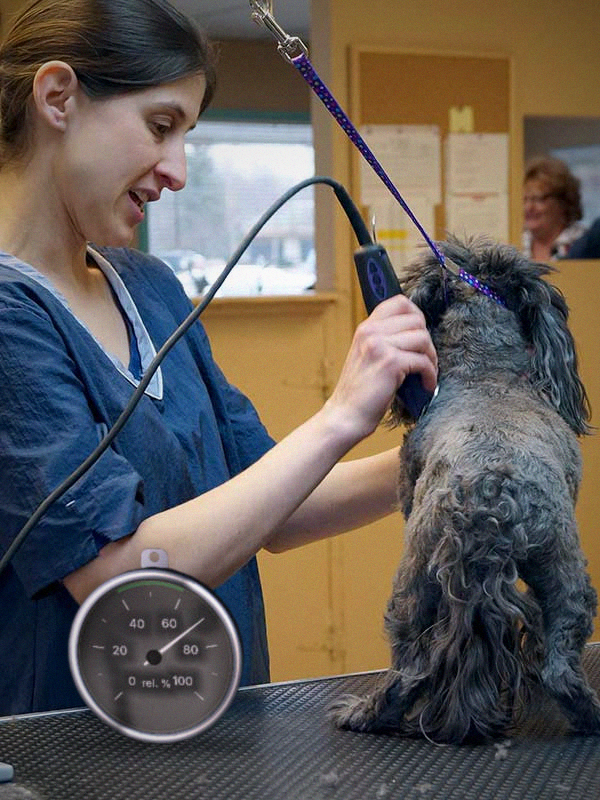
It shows {"value": 70, "unit": "%"}
